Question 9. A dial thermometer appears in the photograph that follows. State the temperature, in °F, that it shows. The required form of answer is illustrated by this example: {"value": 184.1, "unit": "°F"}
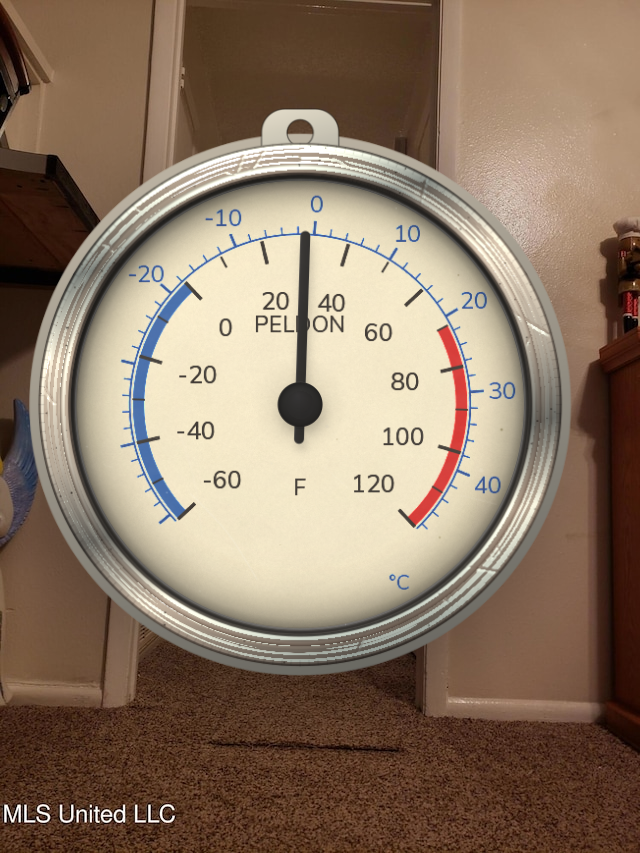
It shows {"value": 30, "unit": "°F"}
